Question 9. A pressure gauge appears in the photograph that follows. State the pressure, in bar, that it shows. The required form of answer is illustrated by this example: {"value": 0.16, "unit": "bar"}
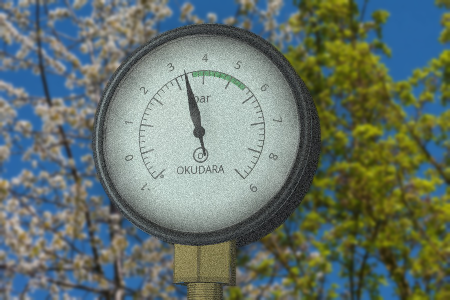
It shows {"value": 3.4, "unit": "bar"}
